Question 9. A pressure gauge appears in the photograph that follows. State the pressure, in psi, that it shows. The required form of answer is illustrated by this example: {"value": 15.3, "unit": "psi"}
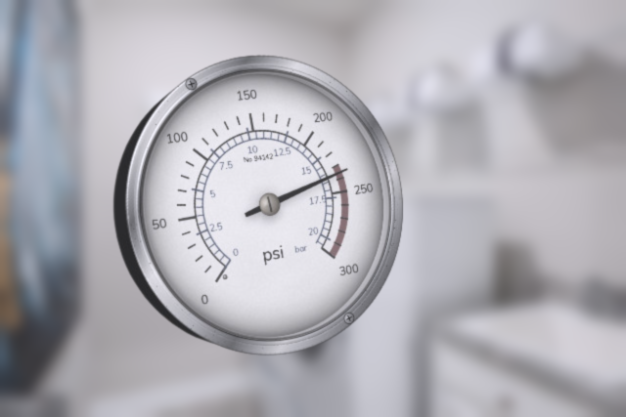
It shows {"value": 235, "unit": "psi"}
